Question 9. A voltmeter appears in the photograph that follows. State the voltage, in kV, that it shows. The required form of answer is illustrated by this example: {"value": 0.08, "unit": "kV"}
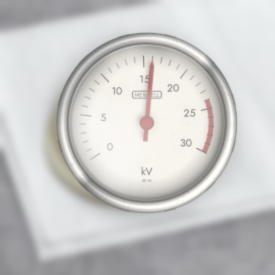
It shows {"value": 16, "unit": "kV"}
